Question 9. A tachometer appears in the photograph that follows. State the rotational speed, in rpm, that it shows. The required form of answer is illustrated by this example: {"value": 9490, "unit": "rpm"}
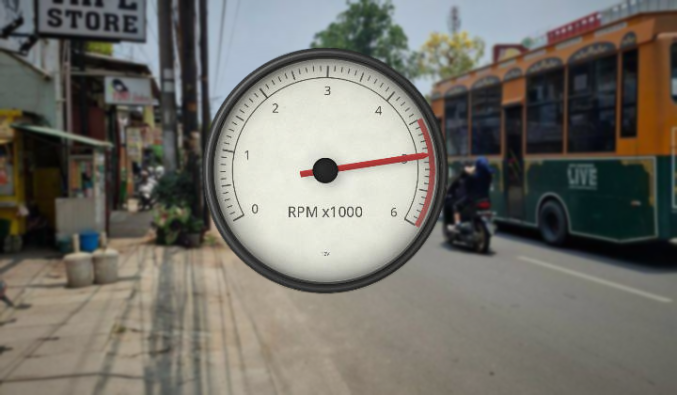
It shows {"value": 5000, "unit": "rpm"}
